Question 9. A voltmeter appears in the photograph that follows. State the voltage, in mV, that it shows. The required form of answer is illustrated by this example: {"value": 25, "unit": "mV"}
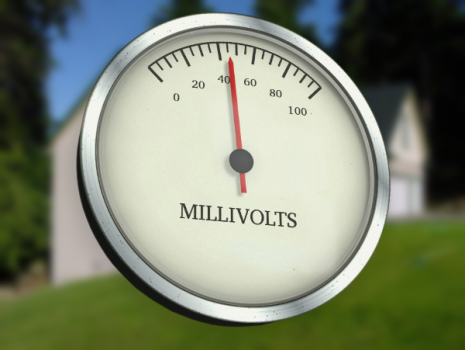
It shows {"value": 45, "unit": "mV"}
